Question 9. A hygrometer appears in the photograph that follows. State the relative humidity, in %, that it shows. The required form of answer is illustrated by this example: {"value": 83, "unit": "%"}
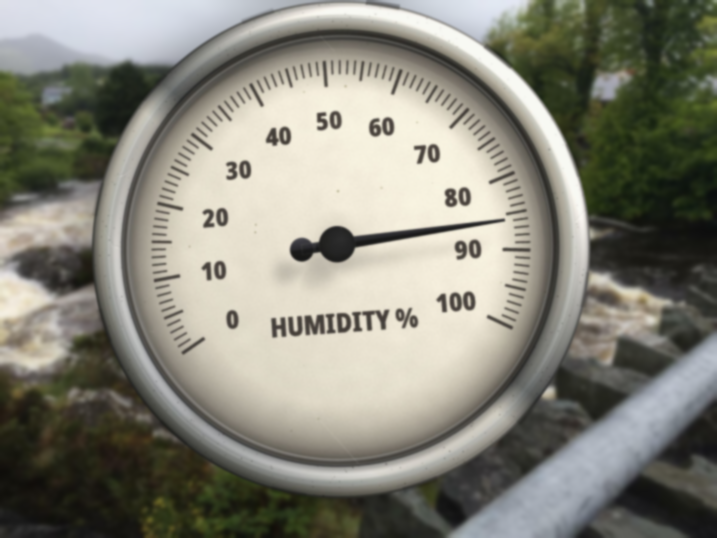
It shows {"value": 86, "unit": "%"}
